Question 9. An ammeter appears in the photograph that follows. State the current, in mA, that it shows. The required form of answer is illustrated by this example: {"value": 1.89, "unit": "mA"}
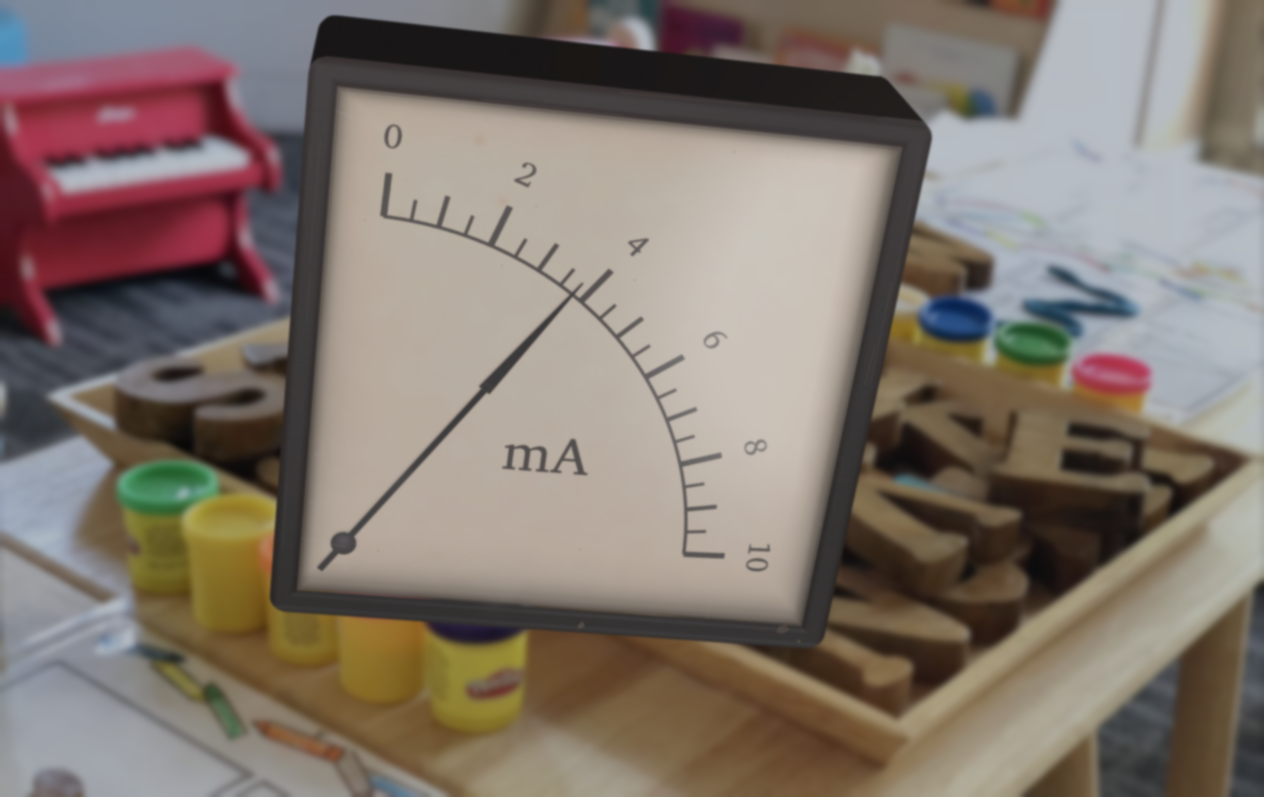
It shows {"value": 3.75, "unit": "mA"}
